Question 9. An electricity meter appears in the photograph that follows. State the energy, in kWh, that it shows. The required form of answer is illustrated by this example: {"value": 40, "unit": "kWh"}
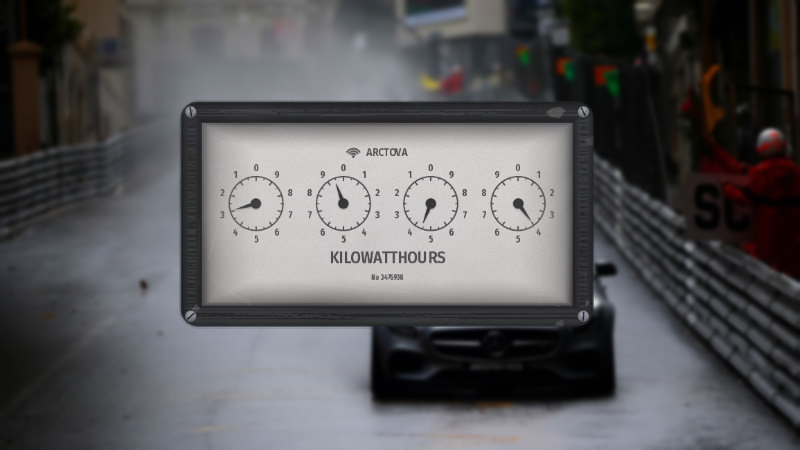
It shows {"value": 2944, "unit": "kWh"}
